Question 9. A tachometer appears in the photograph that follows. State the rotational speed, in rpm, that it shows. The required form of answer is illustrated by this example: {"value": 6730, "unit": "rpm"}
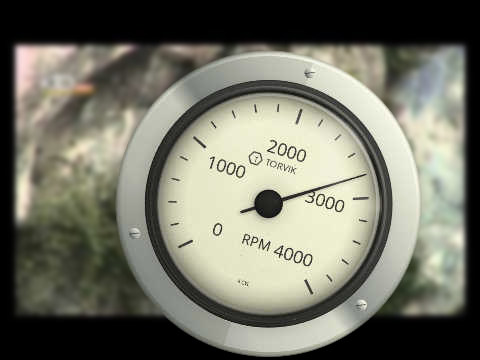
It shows {"value": 2800, "unit": "rpm"}
